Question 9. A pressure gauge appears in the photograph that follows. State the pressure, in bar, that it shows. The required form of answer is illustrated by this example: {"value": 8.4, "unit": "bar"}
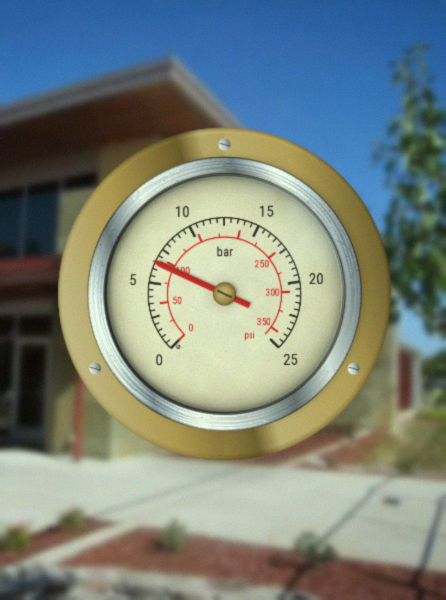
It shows {"value": 6.5, "unit": "bar"}
